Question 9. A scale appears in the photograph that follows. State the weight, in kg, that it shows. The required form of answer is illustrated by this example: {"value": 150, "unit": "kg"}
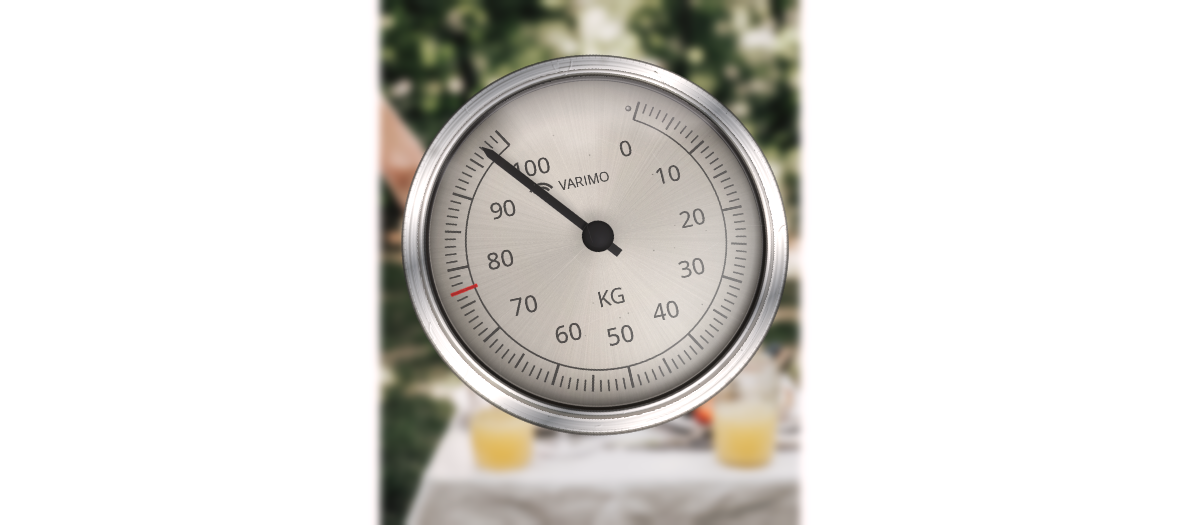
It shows {"value": 97, "unit": "kg"}
